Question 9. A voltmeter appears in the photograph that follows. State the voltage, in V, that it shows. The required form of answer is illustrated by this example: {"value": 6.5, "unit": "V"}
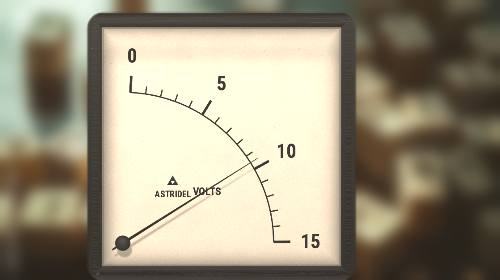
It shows {"value": 9.5, "unit": "V"}
